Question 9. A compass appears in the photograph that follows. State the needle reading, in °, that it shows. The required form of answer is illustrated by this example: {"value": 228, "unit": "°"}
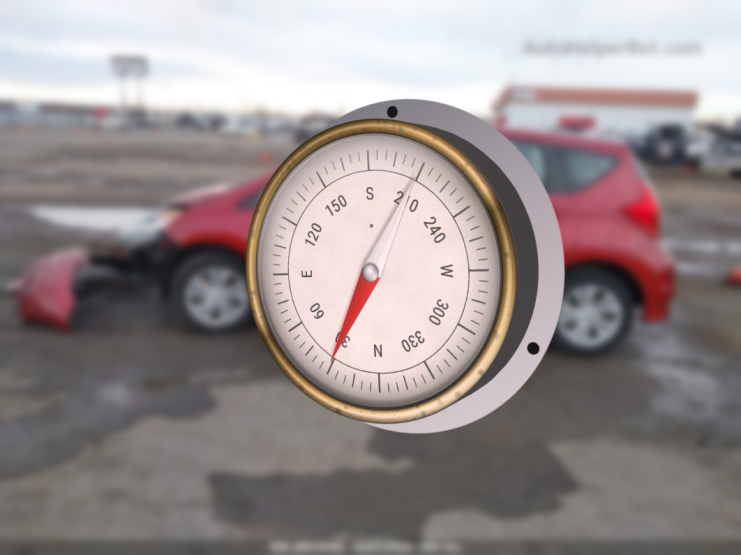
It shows {"value": 30, "unit": "°"}
